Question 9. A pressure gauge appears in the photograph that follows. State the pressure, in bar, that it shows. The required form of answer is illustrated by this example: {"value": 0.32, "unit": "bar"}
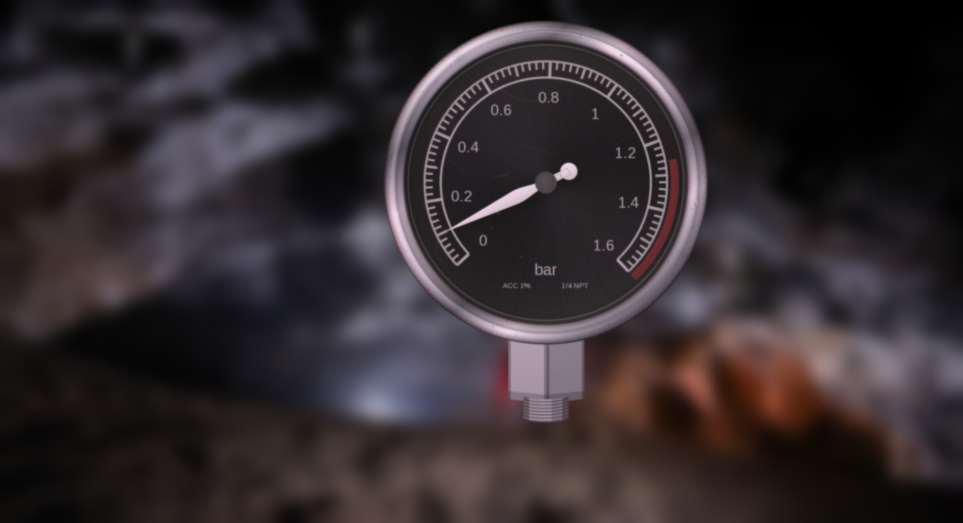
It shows {"value": 0.1, "unit": "bar"}
